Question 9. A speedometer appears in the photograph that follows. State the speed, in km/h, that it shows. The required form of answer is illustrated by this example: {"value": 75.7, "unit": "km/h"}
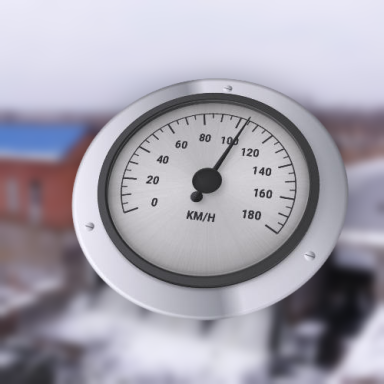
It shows {"value": 105, "unit": "km/h"}
